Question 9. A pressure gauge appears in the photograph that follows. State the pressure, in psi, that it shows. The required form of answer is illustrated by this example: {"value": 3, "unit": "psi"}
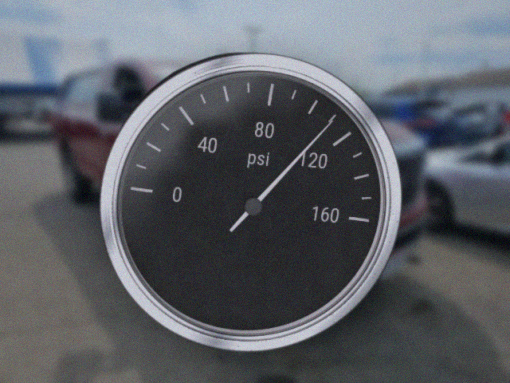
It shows {"value": 110, "unit": "psi"}
